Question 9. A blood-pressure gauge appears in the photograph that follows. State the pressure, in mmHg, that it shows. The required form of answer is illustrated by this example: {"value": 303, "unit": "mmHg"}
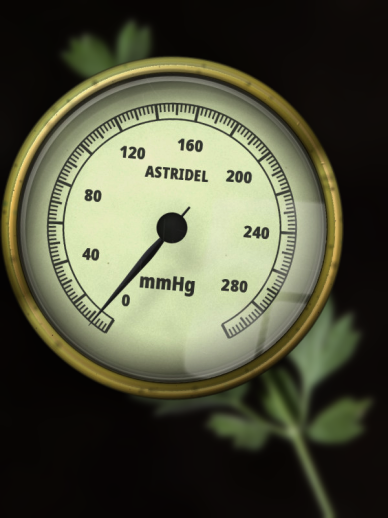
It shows {"value": 8, "unit": "mmHg"}
